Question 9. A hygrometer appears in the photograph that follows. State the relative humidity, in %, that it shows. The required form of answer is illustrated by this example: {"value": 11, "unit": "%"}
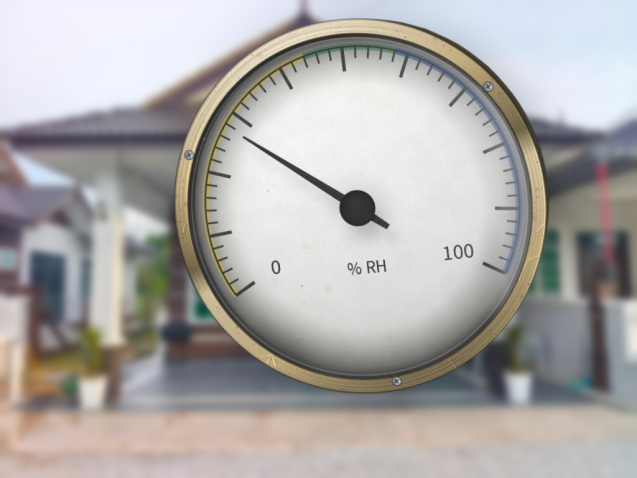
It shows {"value": 28, "unit": "%"}
